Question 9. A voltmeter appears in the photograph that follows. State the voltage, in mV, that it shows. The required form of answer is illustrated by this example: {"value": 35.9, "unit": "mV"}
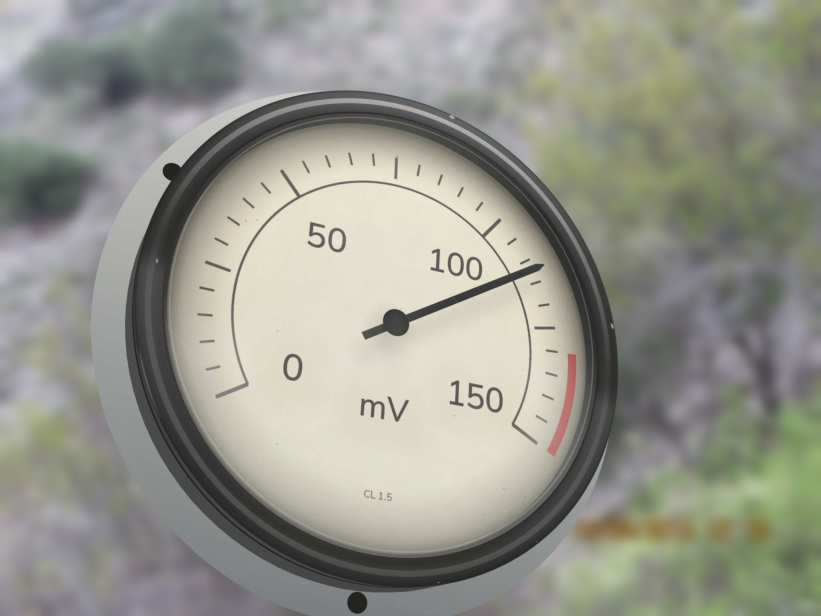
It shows {"value": 112.5, "unit": "mV"}
